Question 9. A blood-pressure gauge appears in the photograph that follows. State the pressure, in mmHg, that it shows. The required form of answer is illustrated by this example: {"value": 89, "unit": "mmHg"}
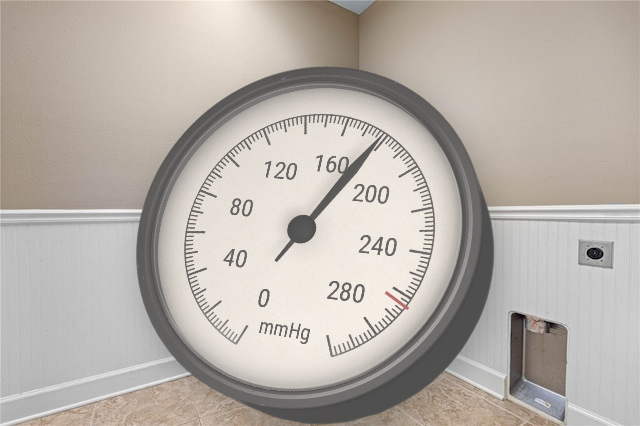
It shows {"value": 180, "unit": "mmHg"}
